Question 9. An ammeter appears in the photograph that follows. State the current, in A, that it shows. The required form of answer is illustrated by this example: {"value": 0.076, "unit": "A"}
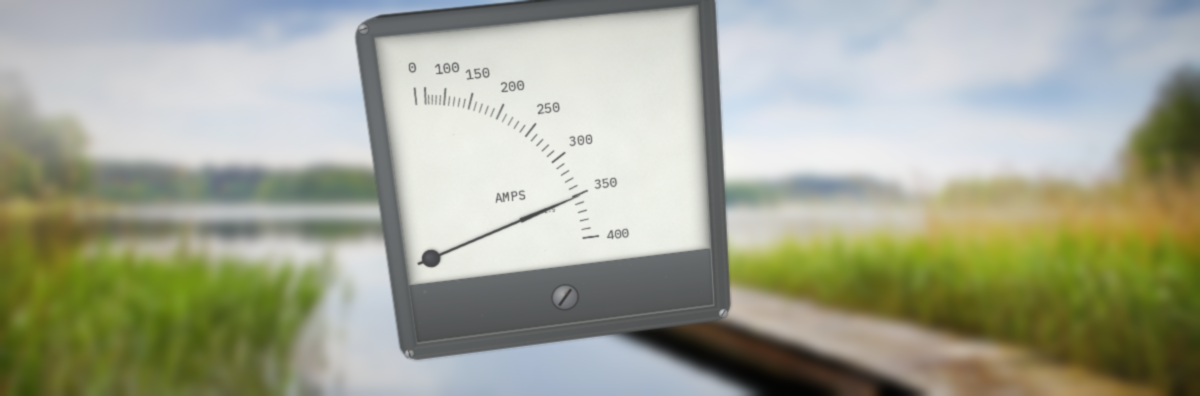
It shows {"value": 350, "unit": "A"}
